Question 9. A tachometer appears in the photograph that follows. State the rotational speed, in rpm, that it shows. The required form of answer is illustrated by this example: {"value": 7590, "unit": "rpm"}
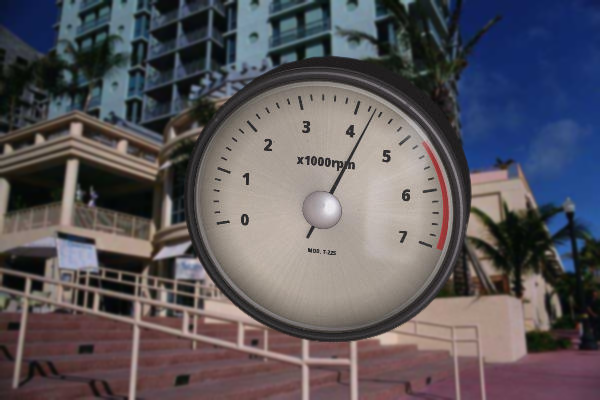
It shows {"value": 4300, "unit": "rpm"}
